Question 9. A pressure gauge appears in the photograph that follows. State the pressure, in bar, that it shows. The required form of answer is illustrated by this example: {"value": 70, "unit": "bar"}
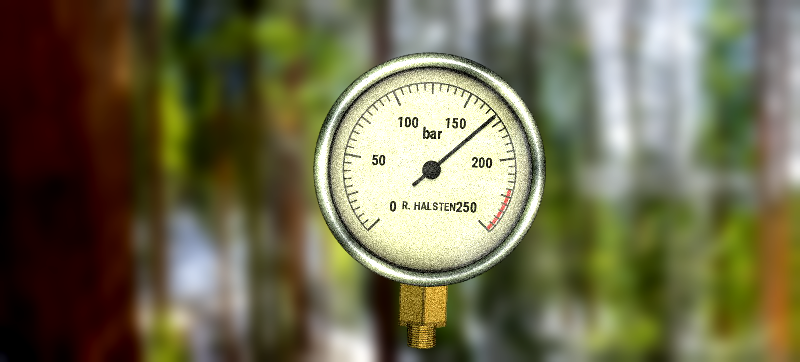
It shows {"value": 170, "unit": "bar"}
